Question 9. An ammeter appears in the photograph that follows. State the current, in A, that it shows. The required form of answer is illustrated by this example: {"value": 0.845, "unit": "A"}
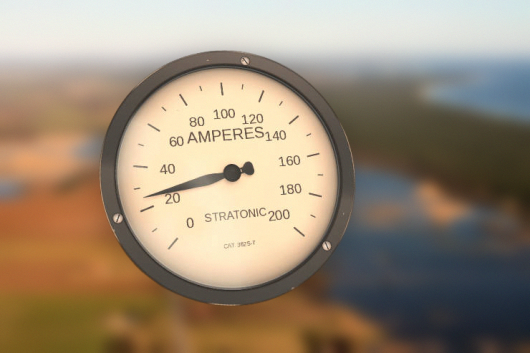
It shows {"value": 25, "unit": "A"}
